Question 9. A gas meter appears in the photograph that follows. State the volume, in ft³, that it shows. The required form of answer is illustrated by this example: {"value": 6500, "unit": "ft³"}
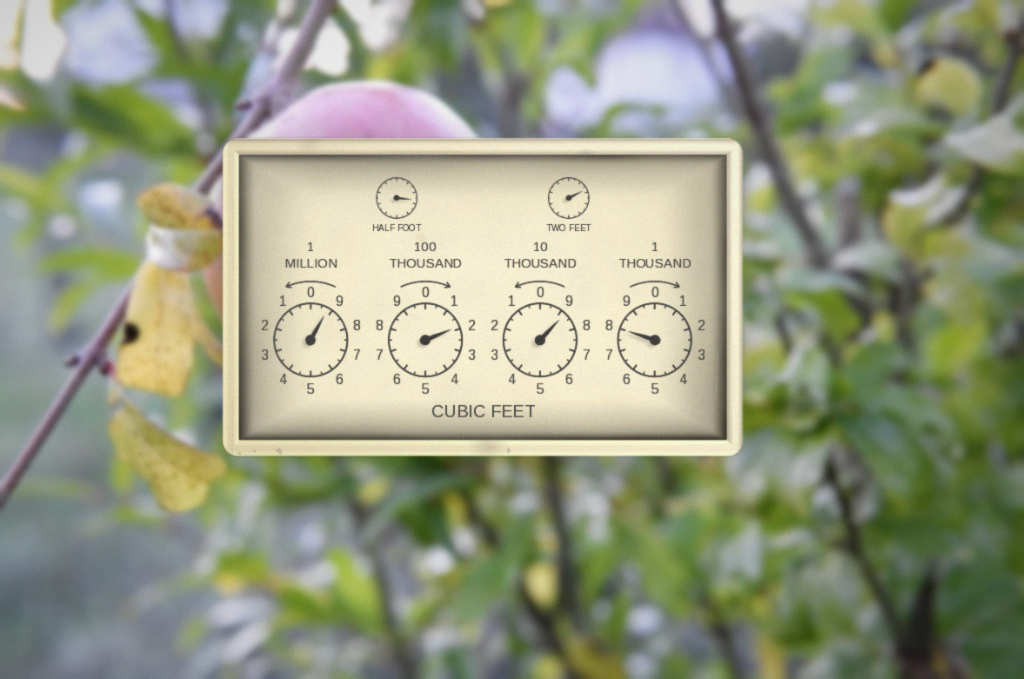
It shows {"value": 918800, "unit": "ft³"}
